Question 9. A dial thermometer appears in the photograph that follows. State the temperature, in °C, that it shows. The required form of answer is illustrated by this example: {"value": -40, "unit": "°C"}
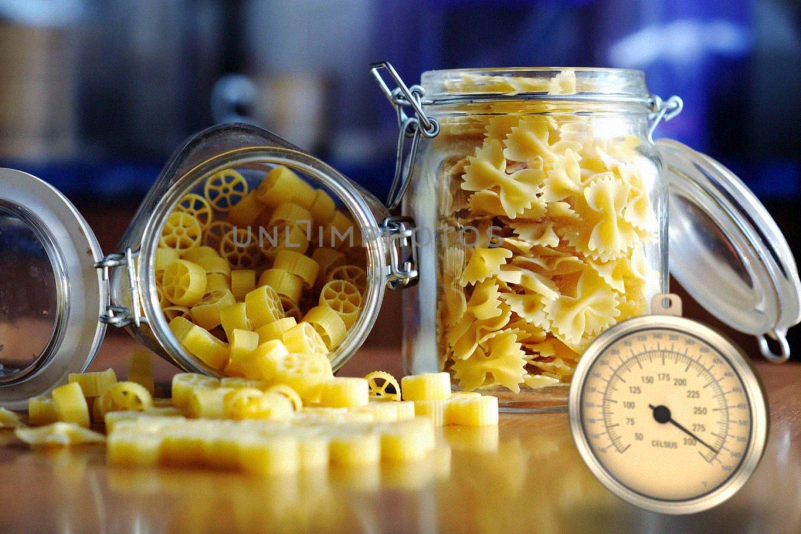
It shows {"value": 287.5, "unit": "°C"}
